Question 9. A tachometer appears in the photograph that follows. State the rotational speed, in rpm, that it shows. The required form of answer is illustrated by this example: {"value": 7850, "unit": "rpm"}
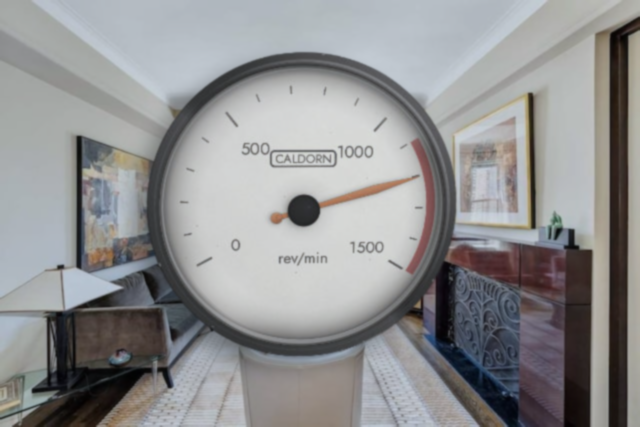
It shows {"value": 1200, "unit": "rpm"}
